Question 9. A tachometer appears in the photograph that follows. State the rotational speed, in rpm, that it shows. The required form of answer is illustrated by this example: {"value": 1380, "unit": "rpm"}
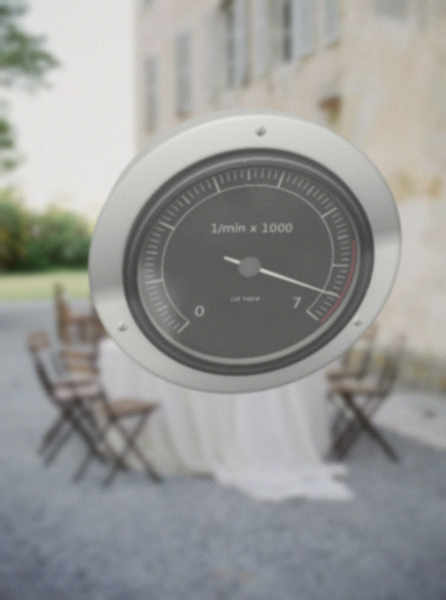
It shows {"value": 6500, "unit": "rpm"}
